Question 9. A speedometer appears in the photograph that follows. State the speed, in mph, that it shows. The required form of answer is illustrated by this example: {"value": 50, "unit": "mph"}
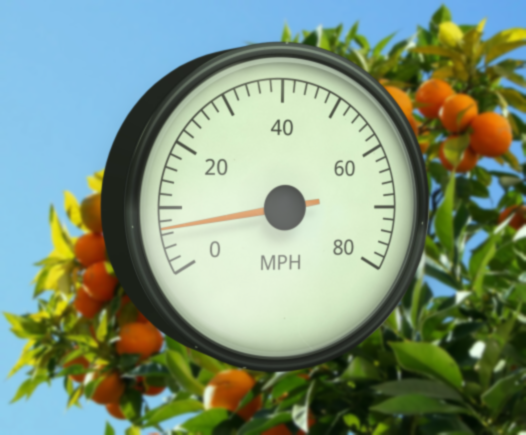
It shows {"value": 7, "unit": "mph"}
